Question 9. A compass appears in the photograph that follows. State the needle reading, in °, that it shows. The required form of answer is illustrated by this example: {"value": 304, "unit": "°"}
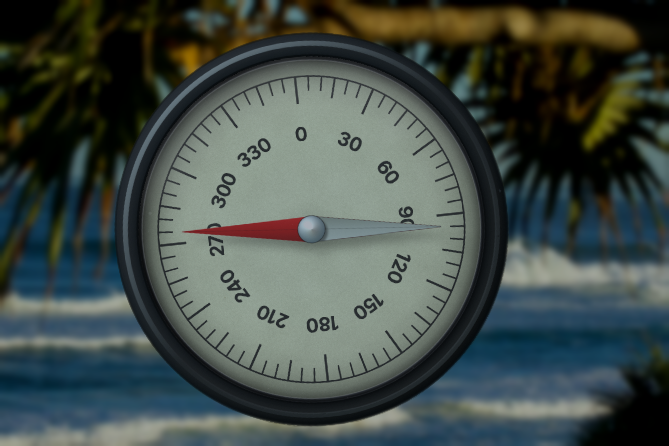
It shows {"value": 275, "unit": "°"}
